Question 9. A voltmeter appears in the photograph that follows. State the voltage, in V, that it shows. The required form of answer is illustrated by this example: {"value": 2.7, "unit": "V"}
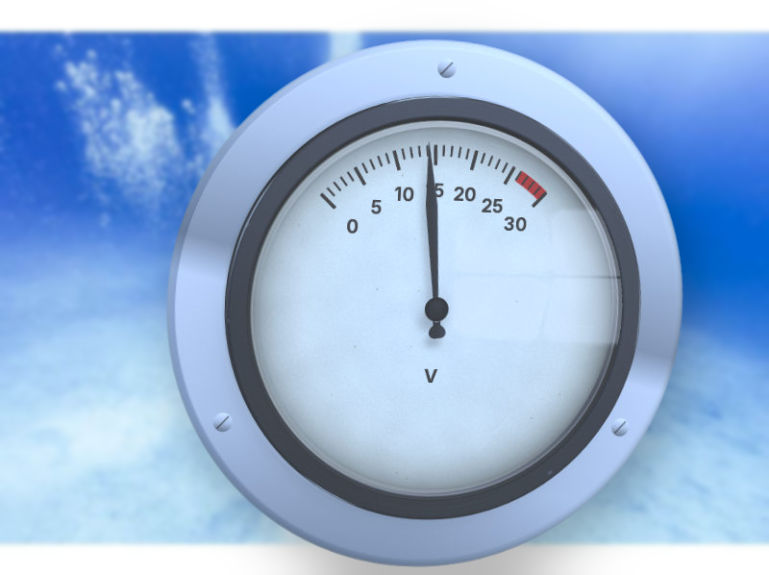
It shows {"value": 14, "unit": "V"}
